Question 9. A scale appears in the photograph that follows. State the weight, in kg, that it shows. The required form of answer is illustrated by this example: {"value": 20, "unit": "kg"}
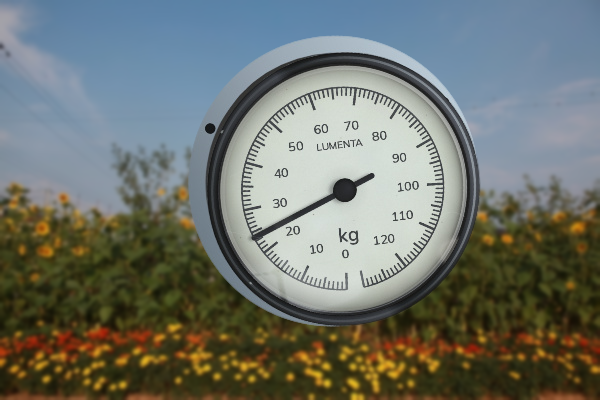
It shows {"value": 24, "unit": "kg"}
